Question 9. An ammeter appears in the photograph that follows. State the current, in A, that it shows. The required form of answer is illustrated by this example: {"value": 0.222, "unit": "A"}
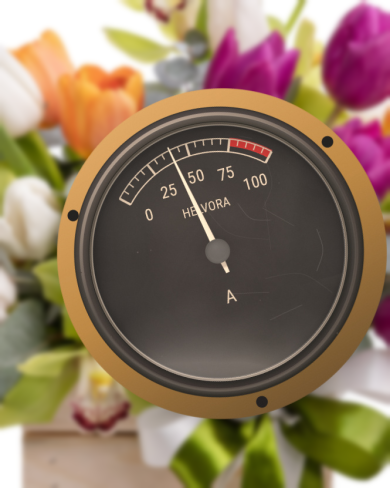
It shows {"value": 40, "unit": "A"}
